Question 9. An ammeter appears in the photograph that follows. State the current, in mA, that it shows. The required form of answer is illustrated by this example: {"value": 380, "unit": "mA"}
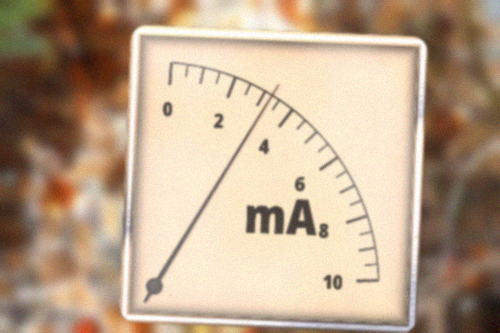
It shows {"value": 3.25, "unit": "mA"}
